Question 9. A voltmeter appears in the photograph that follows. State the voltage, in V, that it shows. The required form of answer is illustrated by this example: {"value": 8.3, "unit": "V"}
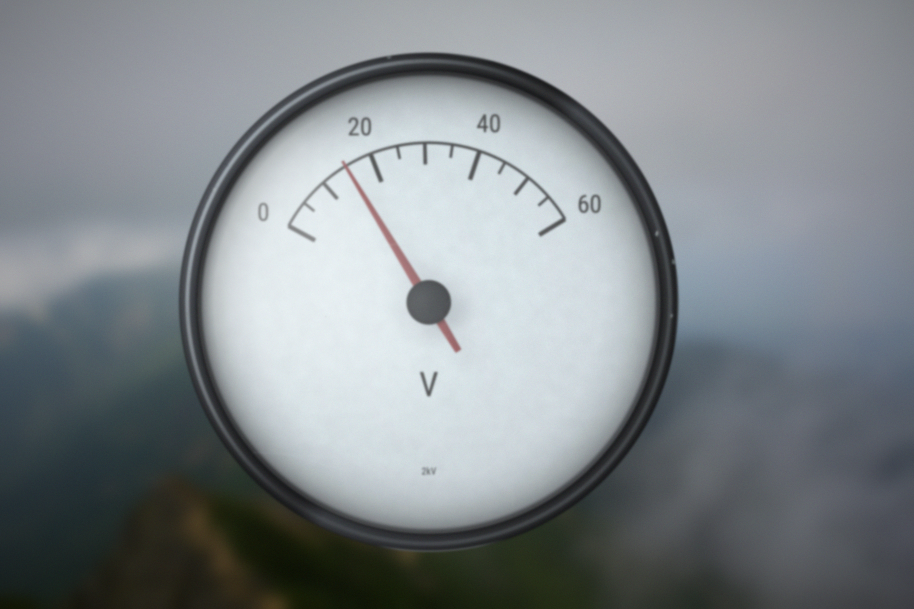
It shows {"value": 15, "unit": "V"}
